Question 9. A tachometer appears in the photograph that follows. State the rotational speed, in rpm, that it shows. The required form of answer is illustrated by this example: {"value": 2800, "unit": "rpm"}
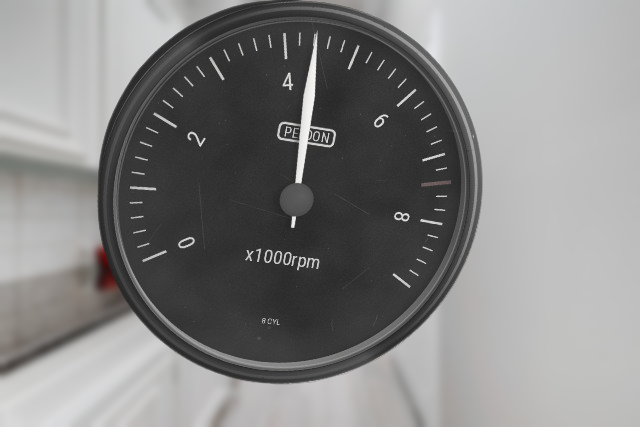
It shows {"value": 4400, "unit": "rpm"}
